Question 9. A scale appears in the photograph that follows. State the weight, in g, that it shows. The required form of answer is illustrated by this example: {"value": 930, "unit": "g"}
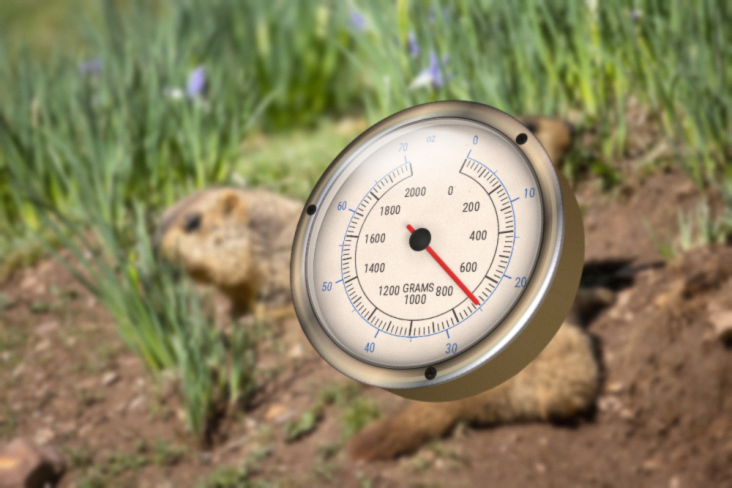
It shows {"value": 700, "unit": "g"}
